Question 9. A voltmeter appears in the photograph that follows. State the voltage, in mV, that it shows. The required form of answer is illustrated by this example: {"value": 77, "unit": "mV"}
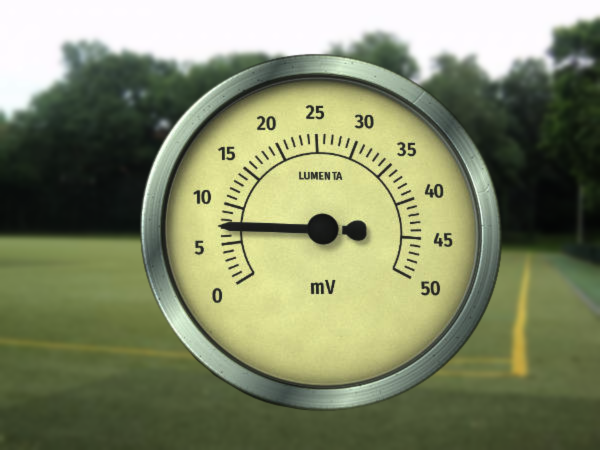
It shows {"value": 7, "unit": "mV"}
